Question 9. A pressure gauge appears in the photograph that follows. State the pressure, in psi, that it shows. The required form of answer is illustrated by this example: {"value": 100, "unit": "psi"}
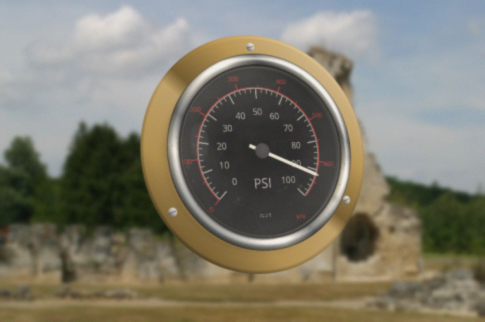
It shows {"value": 92, "unit": "psi"}
